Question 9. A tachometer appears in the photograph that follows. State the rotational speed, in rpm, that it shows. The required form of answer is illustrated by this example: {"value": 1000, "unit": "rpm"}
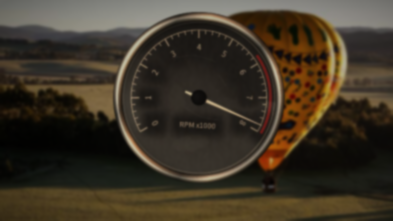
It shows {"value": 7800, "unit": "rpm"}
